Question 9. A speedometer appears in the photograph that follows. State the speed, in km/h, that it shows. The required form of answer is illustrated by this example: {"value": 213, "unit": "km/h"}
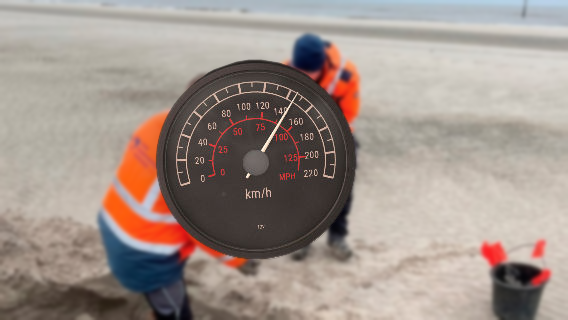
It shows {"value": 145, "unit": "km/h"}
